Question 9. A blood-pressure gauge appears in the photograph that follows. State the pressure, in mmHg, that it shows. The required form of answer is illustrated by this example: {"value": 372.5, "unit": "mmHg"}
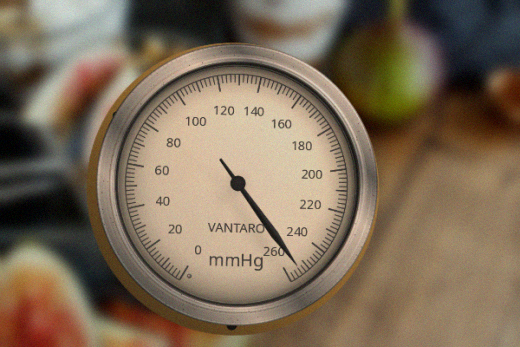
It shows {"value": 254, "unit": "mmHg"}
